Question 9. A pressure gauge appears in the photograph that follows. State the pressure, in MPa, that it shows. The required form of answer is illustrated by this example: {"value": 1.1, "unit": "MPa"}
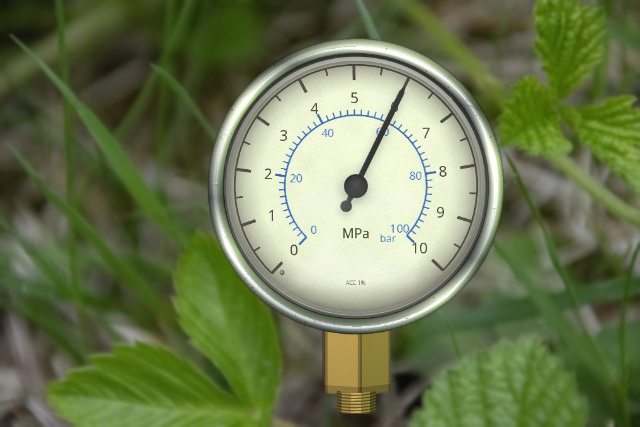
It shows {"value": 6, "unit": "MPa"}
